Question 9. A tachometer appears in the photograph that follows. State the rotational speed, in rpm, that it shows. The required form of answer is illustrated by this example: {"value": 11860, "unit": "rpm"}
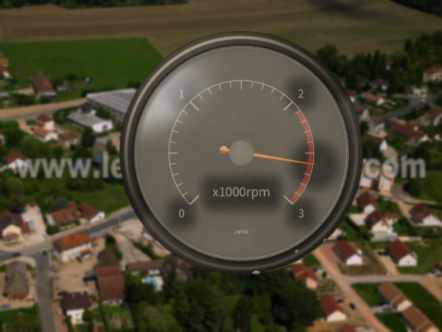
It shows {"value": 2600, "unit": "rpm"}
